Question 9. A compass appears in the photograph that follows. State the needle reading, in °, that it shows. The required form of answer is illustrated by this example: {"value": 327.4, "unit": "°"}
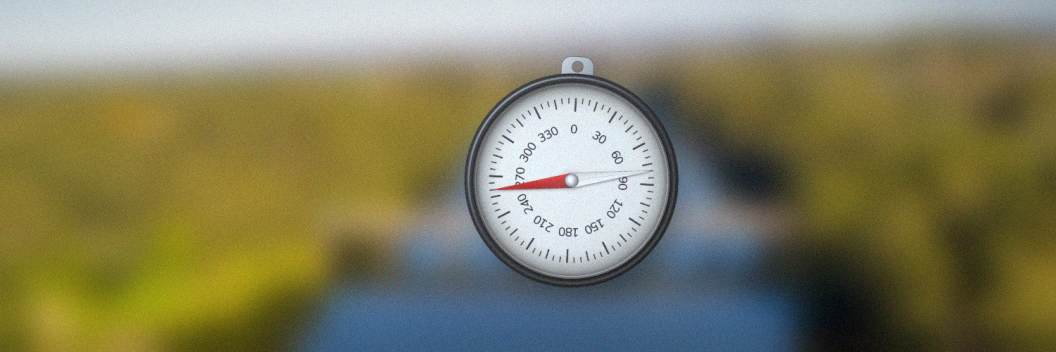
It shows {"value": 260, "unit": "°"}
